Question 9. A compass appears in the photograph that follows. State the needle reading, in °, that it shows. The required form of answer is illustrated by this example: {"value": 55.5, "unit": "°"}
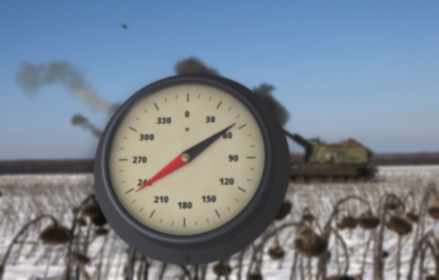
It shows {"value": 235, "unit": "°"}
